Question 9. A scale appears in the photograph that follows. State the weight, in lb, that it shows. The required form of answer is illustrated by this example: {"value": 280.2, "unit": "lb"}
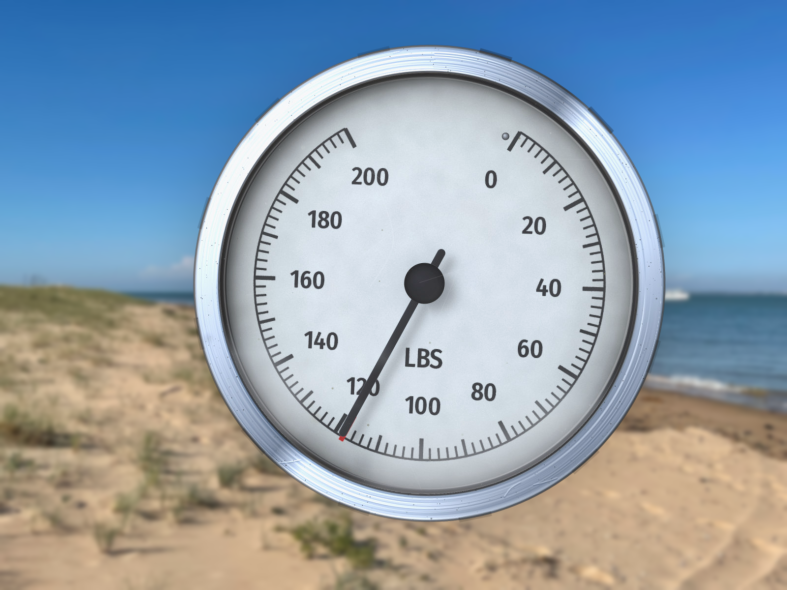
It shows {"value": 118, "unit": "lb"}
